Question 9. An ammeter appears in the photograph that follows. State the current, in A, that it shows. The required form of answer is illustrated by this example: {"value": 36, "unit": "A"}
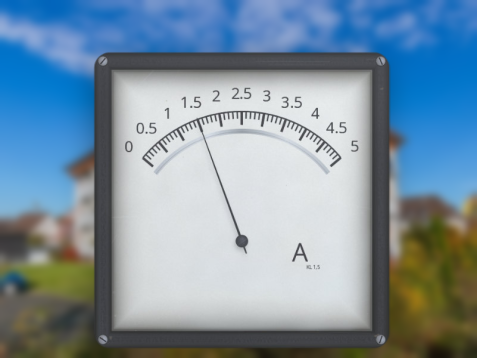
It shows {"value": 1.5, "unit": "A"}
